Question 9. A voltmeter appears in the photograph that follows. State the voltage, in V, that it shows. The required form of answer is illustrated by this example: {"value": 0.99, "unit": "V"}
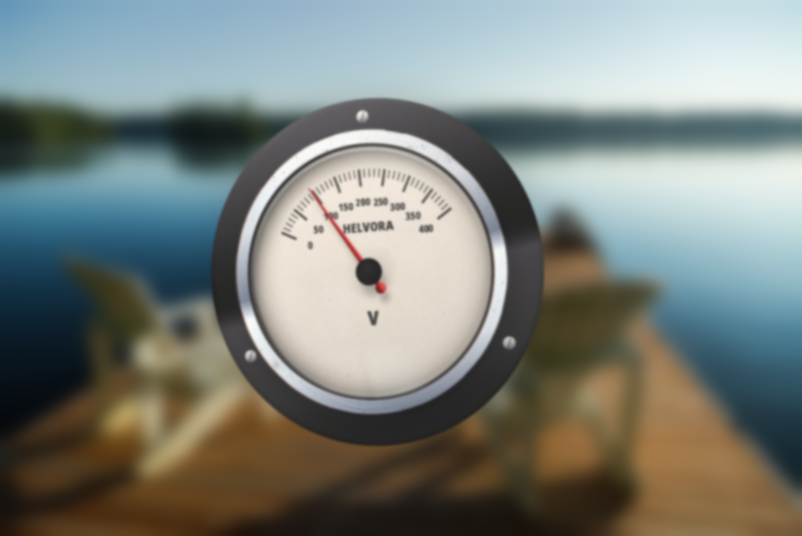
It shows {"value": 100, "unit": "V"}
